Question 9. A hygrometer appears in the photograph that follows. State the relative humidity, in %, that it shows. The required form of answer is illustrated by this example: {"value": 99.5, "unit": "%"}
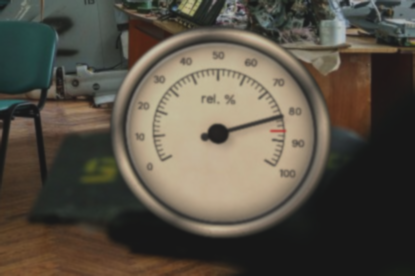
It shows {"value": 80, "unit": "%"}
